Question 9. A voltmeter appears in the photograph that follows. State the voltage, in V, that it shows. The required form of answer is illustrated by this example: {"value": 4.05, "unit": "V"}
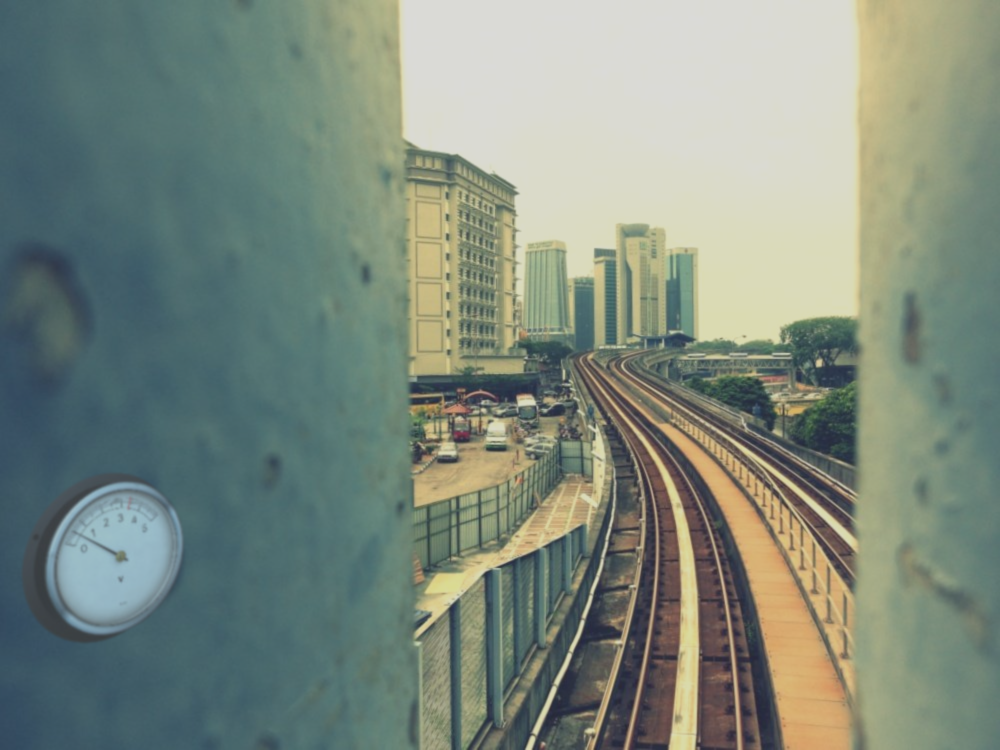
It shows {"value": 0.5, "unit": "V"}
